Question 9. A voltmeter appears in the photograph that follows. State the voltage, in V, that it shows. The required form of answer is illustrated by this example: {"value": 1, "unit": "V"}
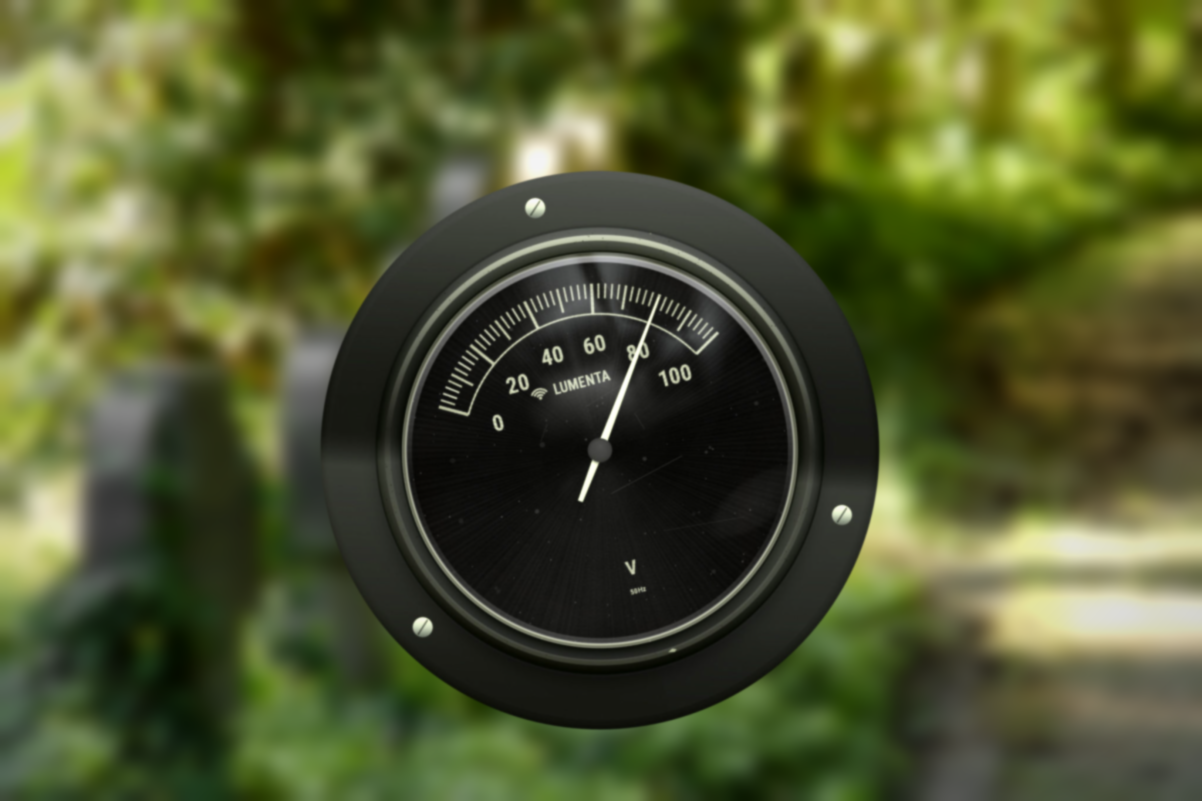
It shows {"value": 80, "unit": "V"}
